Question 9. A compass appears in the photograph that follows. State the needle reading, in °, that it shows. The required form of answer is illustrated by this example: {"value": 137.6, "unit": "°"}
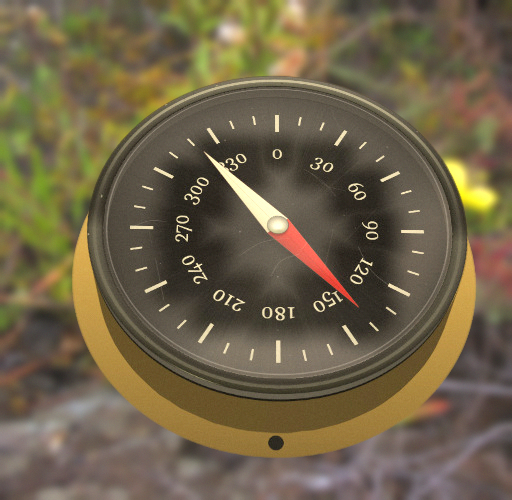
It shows {"value": 140, "unit": "°"}
